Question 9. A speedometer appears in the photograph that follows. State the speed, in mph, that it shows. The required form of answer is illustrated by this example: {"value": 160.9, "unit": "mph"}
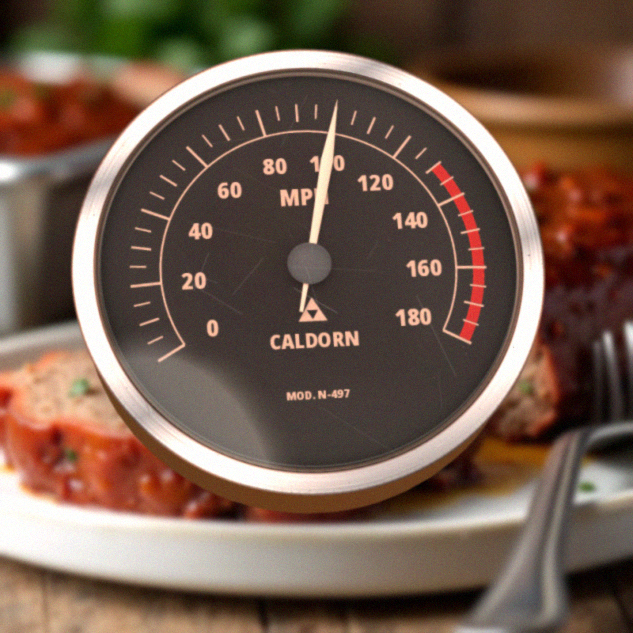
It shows {"value": 100, "unit": "mph"}
